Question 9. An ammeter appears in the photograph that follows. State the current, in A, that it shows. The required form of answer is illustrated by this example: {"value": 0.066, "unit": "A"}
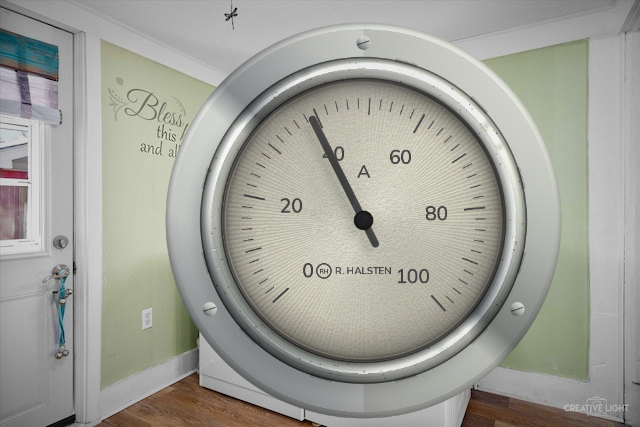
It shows {"value": 39, "unit": "A"}
